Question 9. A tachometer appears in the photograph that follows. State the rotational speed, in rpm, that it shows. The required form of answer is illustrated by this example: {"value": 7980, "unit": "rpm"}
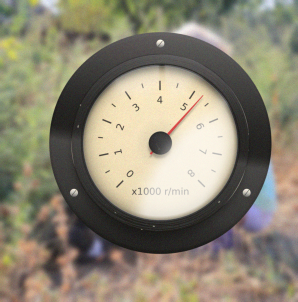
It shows {"value": 5250, "unit": "rpm"}
